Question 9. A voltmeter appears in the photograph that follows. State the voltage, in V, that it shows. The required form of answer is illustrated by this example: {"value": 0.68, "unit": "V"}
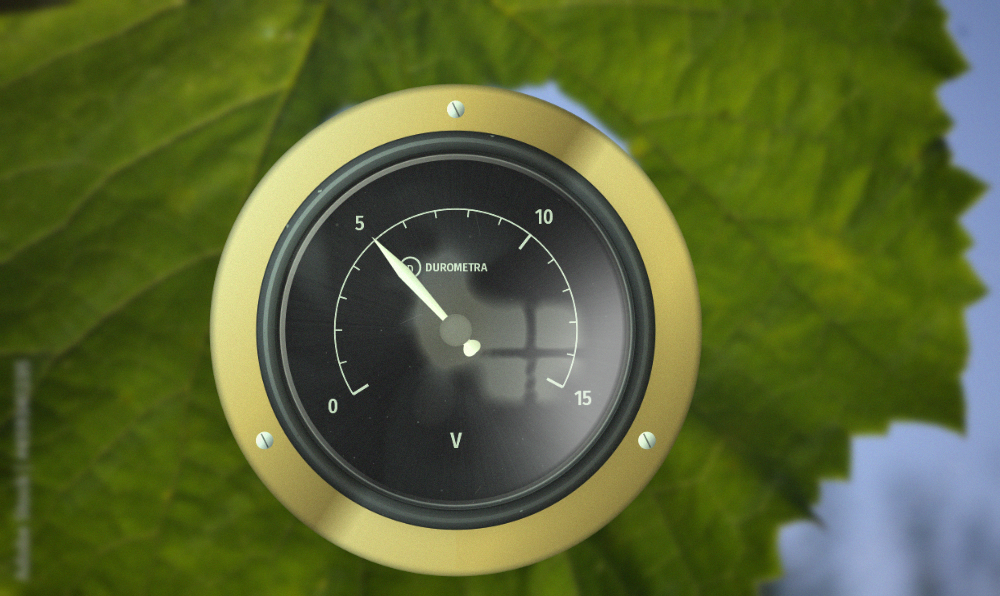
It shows {"value": 5, "unit": "V"}
